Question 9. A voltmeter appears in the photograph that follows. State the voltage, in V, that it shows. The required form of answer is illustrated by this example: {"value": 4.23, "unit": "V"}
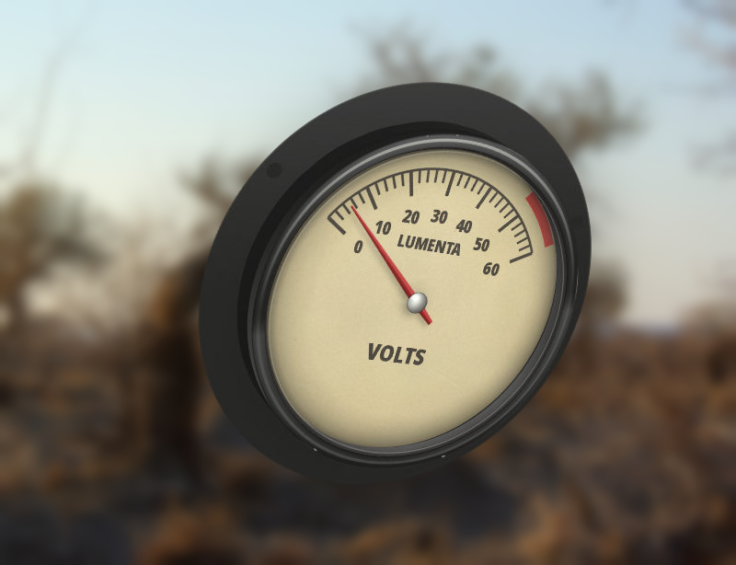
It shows {"value": 5, "unit": "V"}
